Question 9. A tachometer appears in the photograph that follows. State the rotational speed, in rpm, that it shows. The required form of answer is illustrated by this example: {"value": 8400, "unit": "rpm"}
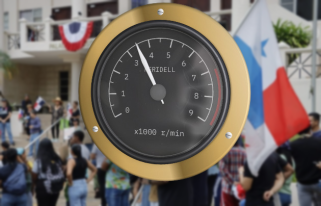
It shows {"value": 3500, "unit": "rpm"}
